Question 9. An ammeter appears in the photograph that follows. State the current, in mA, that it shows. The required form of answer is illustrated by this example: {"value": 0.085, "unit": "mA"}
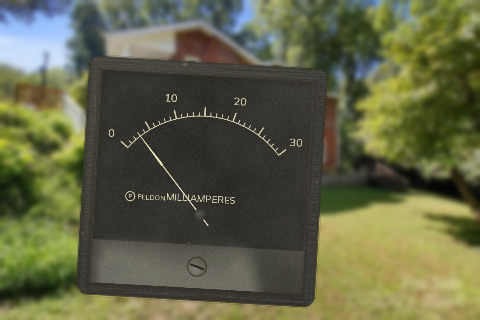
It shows {"value": 3, "unit": "mA"}
